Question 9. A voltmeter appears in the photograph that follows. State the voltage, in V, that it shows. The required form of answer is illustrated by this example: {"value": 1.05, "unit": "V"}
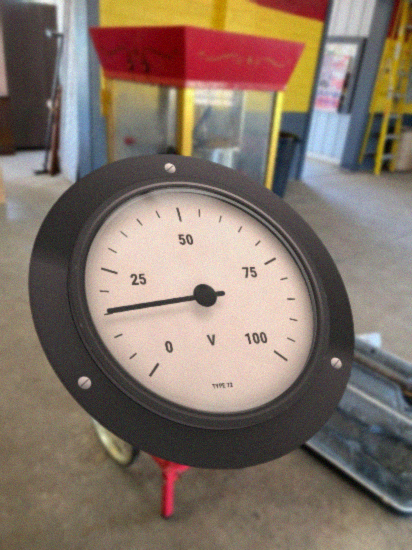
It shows {"value": 15, "unit": "V"}
